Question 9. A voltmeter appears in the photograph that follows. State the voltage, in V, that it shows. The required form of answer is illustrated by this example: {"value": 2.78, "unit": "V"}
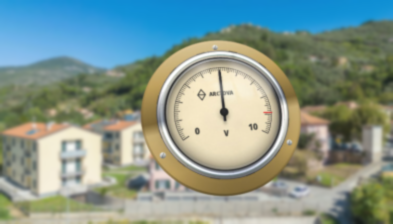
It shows {"value": 5, "unit": "V"}
